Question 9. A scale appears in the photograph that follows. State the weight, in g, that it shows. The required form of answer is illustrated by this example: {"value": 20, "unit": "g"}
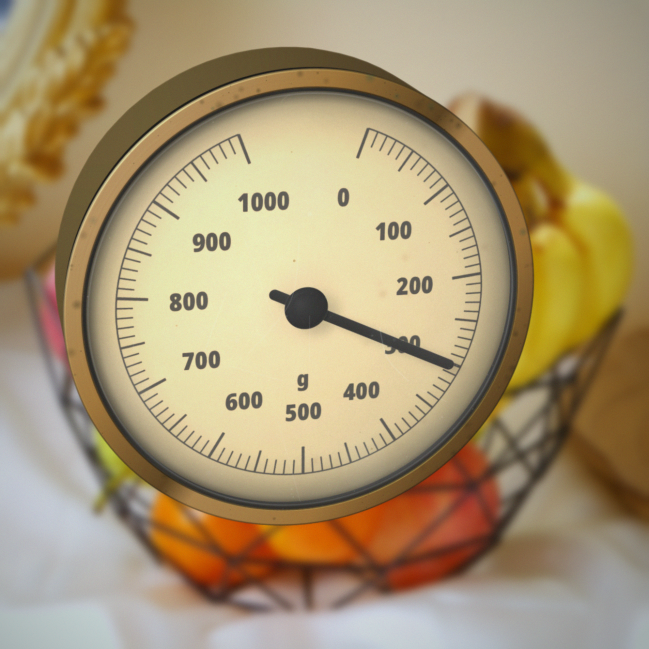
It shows {"value": 300, "unit": "g"}
